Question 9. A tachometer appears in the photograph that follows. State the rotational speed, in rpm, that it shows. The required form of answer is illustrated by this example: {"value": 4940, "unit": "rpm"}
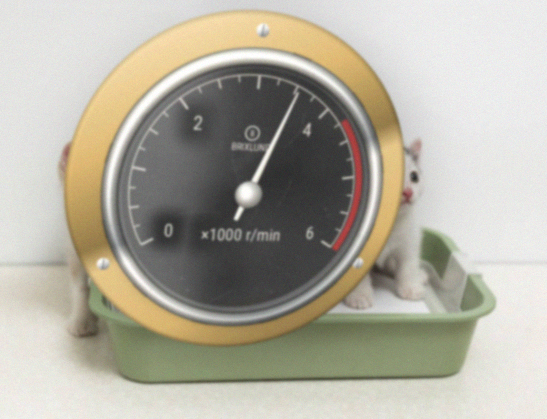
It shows {"value": 3500, "unit": "rpm"}
